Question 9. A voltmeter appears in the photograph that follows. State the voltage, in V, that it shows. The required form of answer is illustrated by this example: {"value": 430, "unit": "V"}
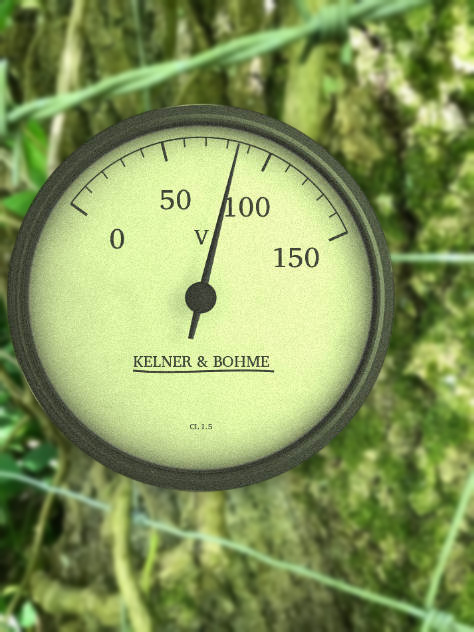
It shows {"value": 85, "unit": "V"}
